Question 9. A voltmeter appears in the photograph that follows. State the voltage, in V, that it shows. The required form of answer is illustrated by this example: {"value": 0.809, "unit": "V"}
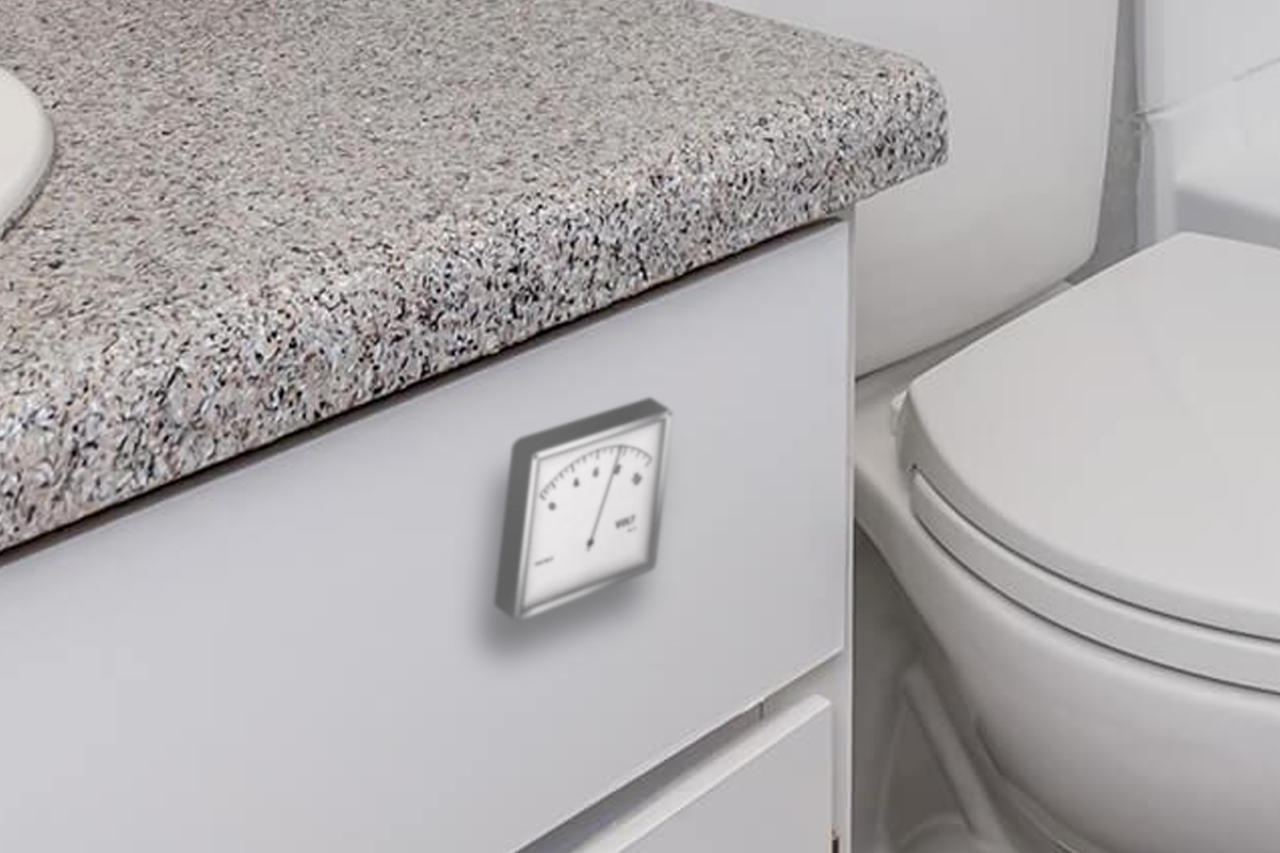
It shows {"value": 7.5, "unit": "V"}
